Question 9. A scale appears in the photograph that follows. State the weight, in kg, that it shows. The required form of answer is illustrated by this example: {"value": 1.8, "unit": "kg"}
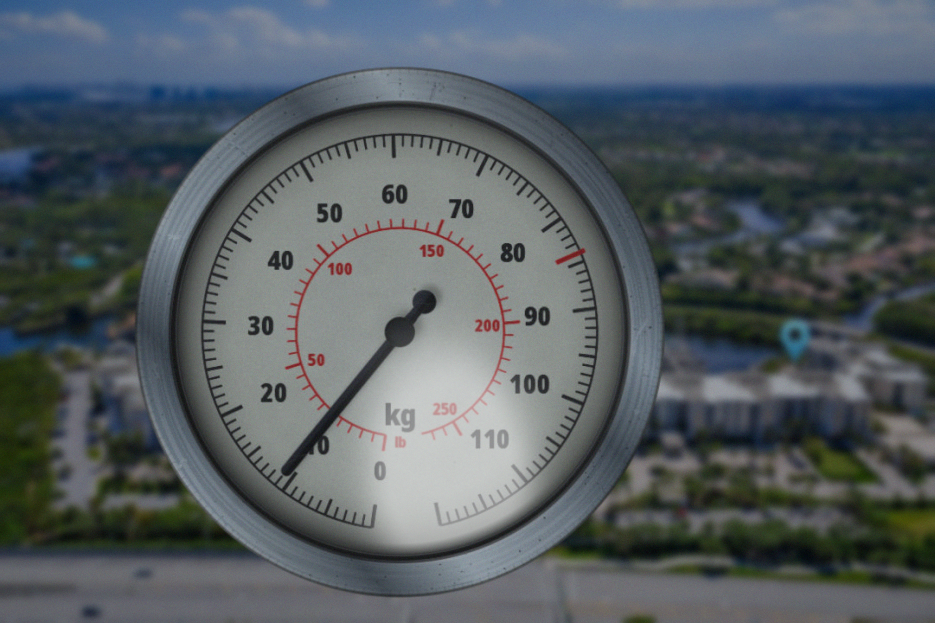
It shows {"value": 11, "unit": "kg"}
